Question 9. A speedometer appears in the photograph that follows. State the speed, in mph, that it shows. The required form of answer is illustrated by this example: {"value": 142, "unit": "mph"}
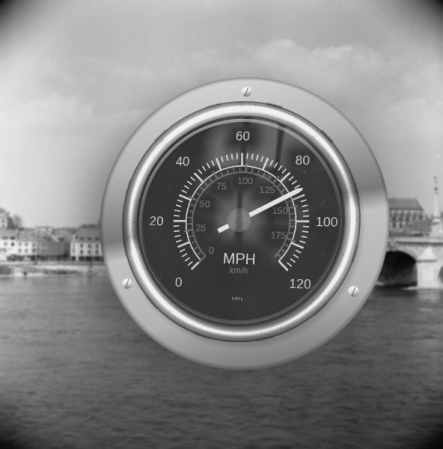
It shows {"value": 88, "unit": "mph"}
